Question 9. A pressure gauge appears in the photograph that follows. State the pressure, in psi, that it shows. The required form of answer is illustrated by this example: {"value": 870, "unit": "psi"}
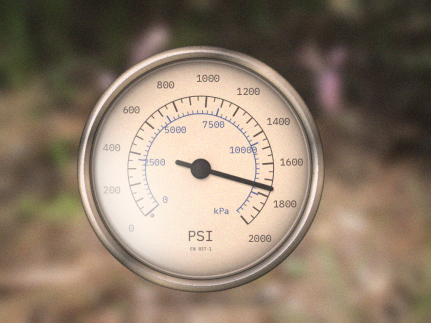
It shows {"value": 1750, "unit": "psi"}
